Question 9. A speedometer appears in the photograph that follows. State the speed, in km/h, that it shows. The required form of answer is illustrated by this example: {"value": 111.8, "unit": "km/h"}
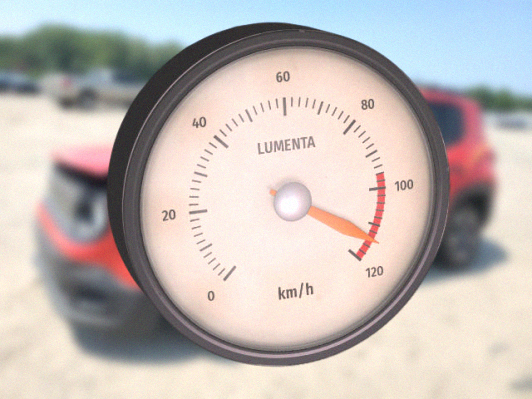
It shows {"value": 114, "unit": "km/h"}
